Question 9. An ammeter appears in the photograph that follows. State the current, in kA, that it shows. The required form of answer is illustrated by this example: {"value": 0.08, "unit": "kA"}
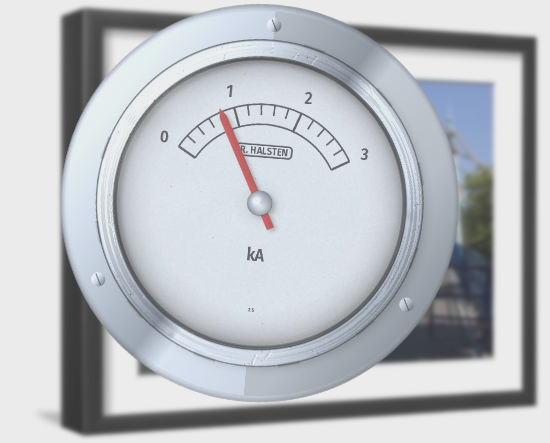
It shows {"value": 0.8, "unit": "kA"}
